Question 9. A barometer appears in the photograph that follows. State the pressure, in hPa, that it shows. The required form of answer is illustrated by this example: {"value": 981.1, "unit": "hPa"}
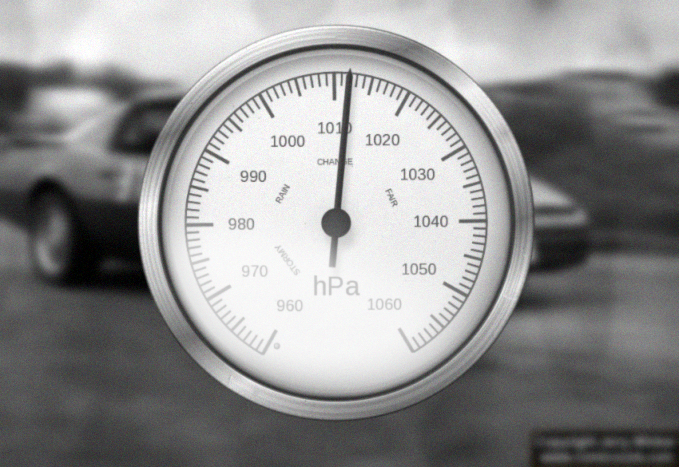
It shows {"value": 1012, "unit": "hPa"}
